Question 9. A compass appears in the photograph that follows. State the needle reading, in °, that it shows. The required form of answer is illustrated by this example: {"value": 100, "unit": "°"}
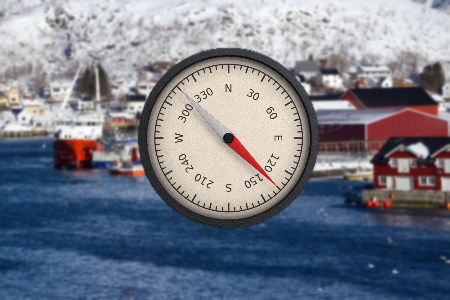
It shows {"value": 135, "unit": "°"}
